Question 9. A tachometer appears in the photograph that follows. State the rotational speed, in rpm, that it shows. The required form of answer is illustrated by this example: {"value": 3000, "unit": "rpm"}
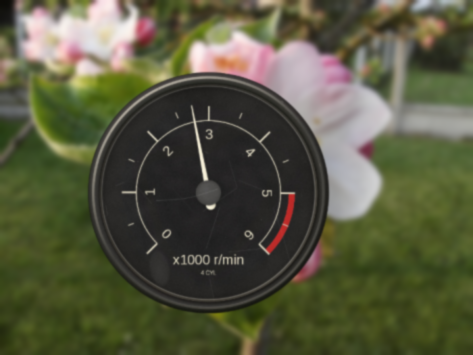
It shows {"value": 2750, "unit": "rpm"}
